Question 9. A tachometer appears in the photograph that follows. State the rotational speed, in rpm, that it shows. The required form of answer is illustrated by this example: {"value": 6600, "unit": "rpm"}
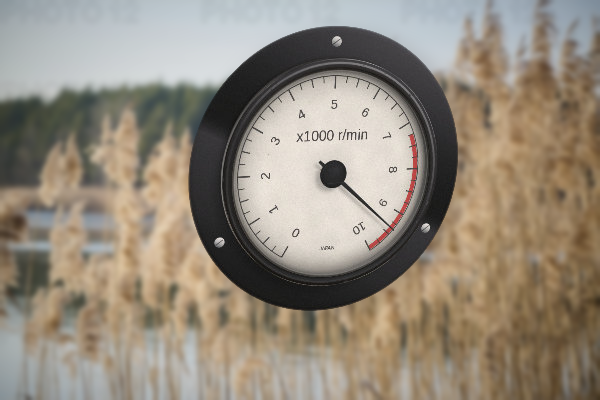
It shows {"value": 9375, "unit": "rpm"}
